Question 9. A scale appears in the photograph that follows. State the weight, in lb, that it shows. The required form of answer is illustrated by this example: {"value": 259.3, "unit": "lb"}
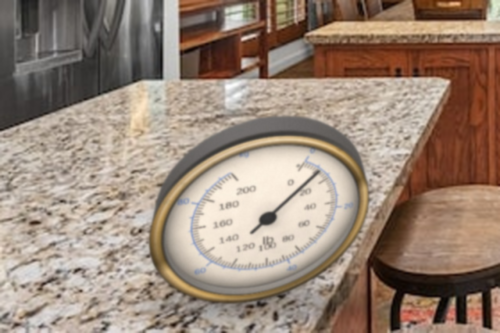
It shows {"value": 10, "unit": "lb"}
